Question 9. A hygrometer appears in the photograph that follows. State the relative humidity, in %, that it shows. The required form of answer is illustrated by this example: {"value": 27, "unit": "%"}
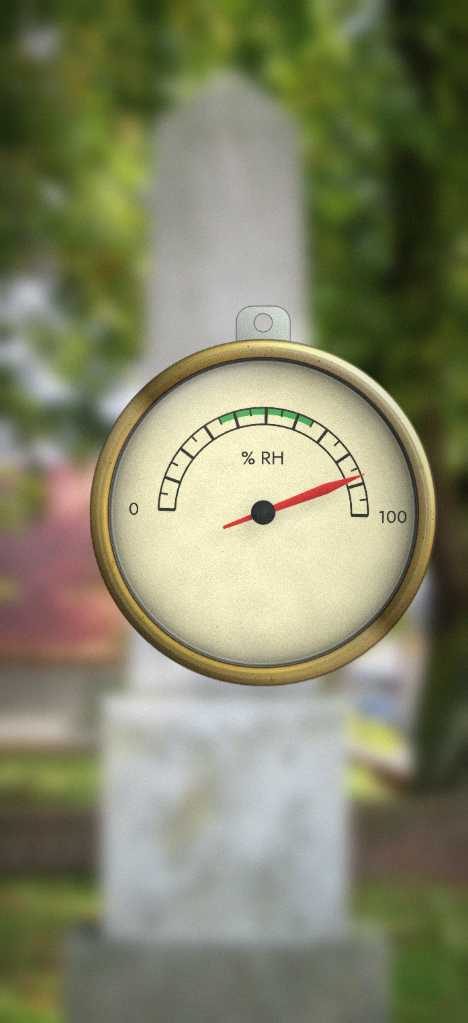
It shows {"value": 87.5, "unit": "%"}
